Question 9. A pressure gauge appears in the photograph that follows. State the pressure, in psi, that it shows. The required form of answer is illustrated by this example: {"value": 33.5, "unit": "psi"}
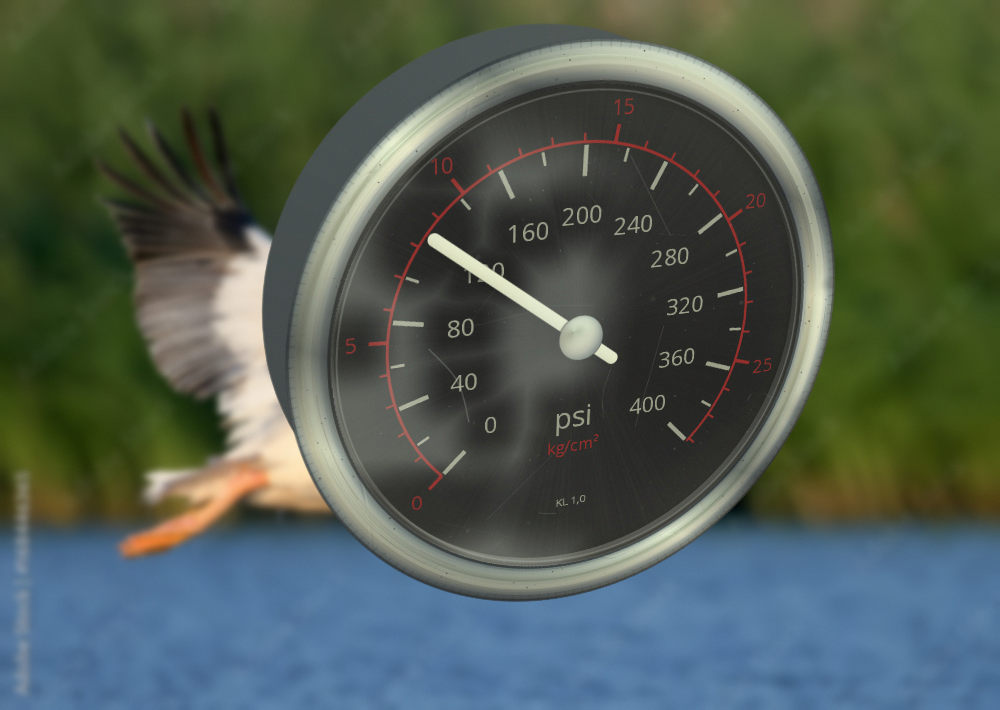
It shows {"value": 120, "unit": "psi"}
